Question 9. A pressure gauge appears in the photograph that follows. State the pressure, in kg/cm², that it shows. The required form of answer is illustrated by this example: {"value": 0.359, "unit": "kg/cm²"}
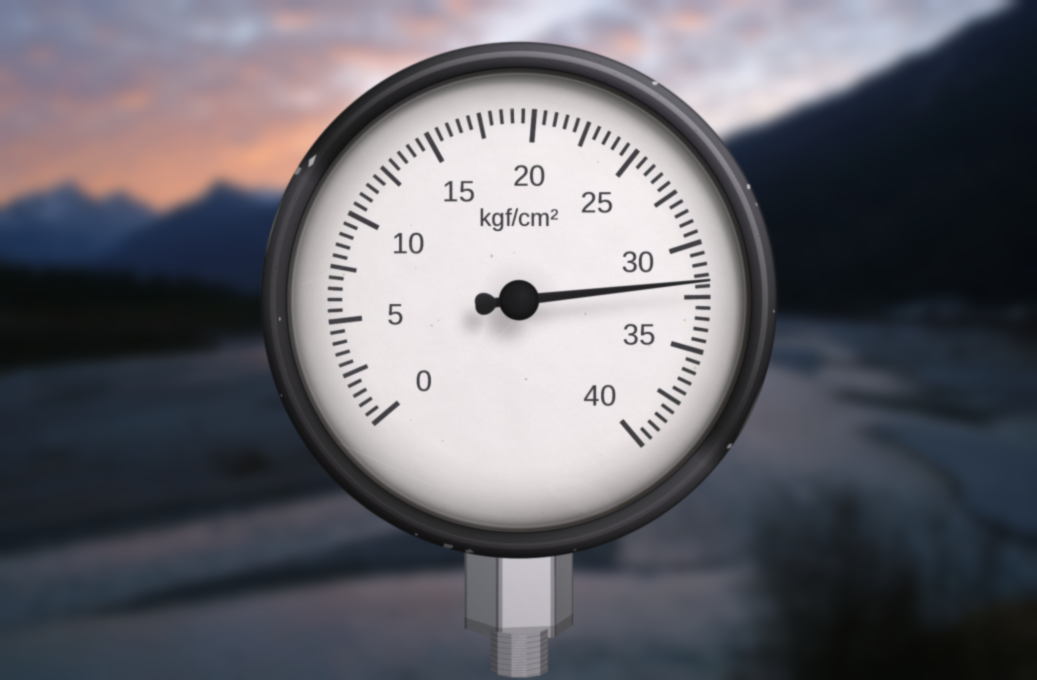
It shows {"value": 31.75, "unit": "kg/cm²"}
